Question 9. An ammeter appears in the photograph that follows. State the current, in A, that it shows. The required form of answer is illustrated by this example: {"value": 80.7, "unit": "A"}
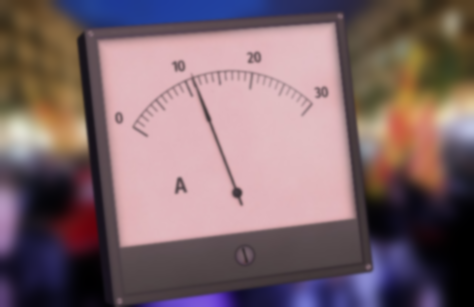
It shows {"value": 11, "unit": "A"}
